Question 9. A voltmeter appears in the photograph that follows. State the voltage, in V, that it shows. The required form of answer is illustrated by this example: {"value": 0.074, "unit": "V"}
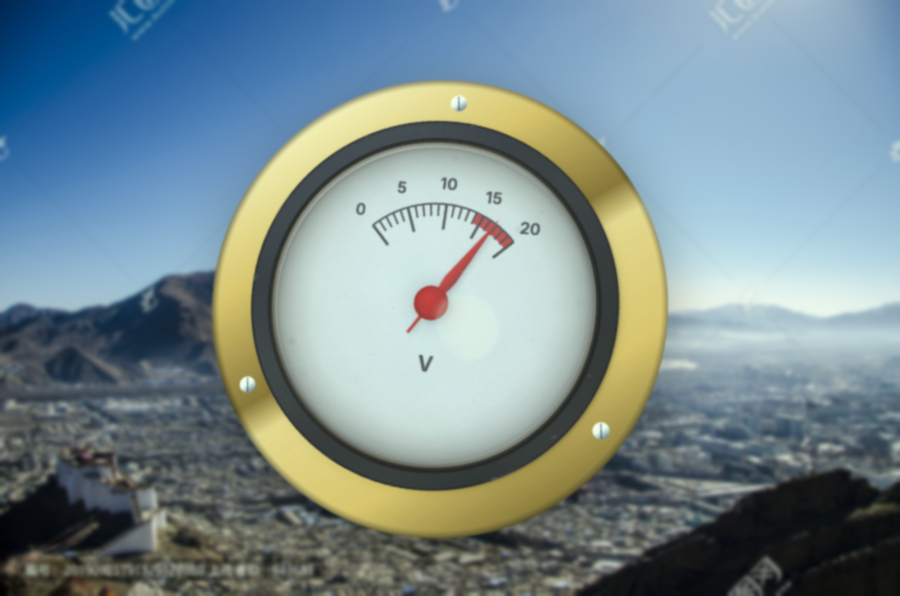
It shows {"value": 17, "unit": "V"}
